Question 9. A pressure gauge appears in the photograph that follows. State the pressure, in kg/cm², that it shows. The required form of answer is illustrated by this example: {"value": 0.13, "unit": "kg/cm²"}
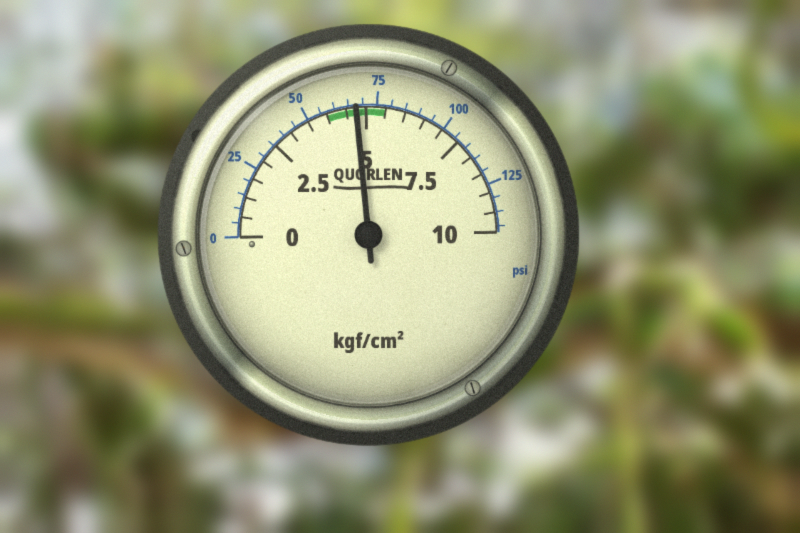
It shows {"value": 4.75, "unit": "kg/cm²"}
